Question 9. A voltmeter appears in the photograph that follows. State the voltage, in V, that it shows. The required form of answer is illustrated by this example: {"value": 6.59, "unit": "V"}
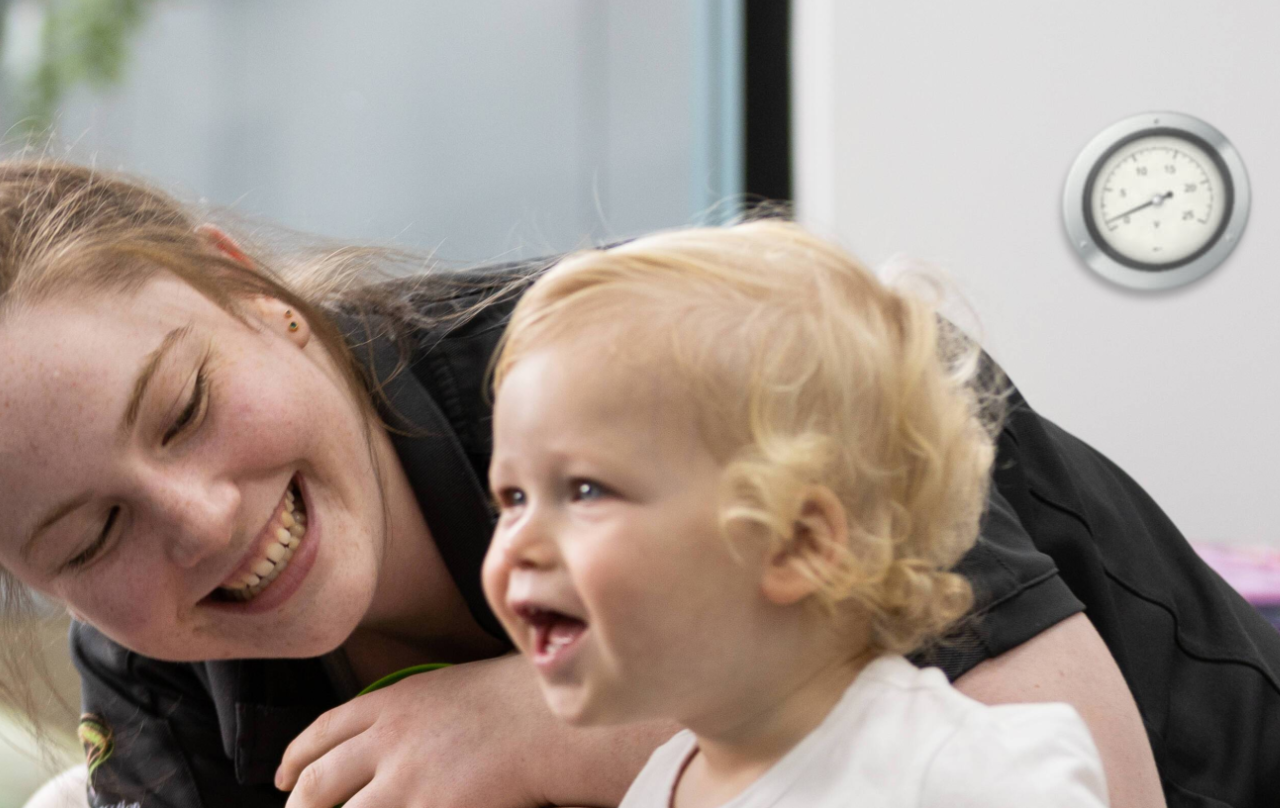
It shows {"value": 1, "unit": "V"}
